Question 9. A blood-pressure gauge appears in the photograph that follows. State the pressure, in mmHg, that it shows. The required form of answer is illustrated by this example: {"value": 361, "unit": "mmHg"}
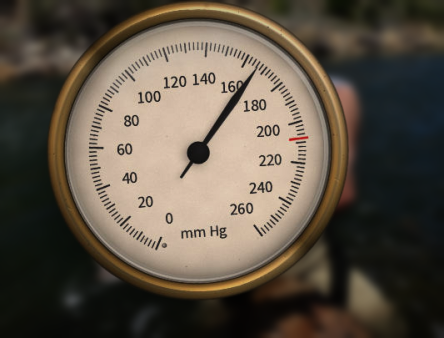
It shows {"value": 166, "unit": "mmHg"}
